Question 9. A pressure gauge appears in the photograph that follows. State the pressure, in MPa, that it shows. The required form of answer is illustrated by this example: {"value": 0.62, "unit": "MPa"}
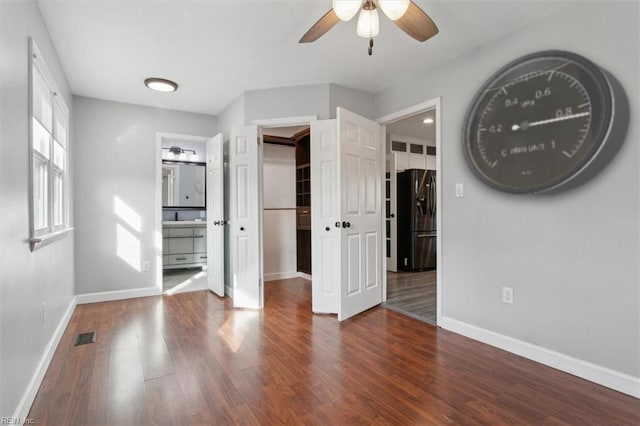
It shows {"value": 0.84, "unit": "MPa"}
